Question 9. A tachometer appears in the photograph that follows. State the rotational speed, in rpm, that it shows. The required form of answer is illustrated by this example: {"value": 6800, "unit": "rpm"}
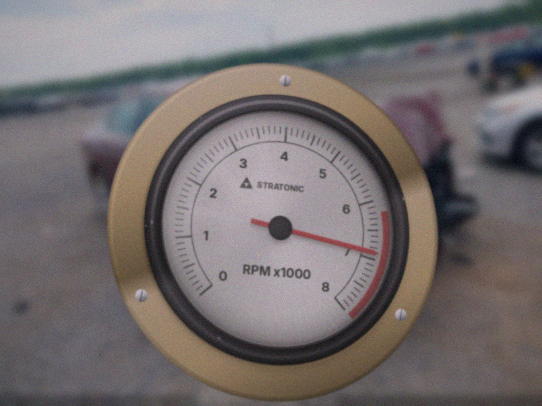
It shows {"value": 6900, "unit": "rpm"}
